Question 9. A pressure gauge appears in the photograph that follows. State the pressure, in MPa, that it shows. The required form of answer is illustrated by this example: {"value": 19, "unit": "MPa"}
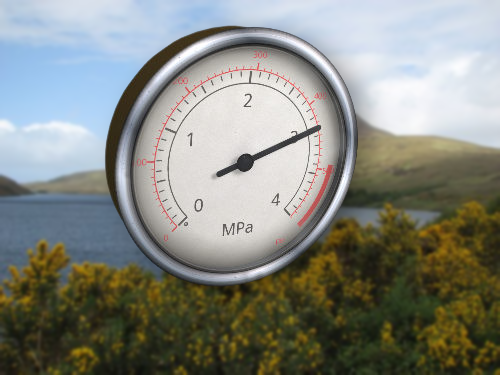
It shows {"value": 3, "unit": "MPa"}
